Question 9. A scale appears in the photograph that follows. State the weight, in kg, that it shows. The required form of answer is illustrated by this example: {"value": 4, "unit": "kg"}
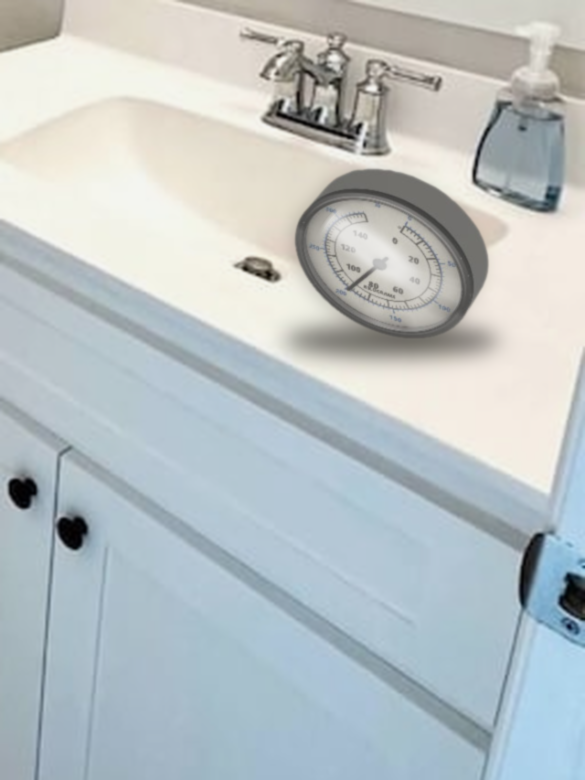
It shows {"value": 90, "unit": "kg"}
